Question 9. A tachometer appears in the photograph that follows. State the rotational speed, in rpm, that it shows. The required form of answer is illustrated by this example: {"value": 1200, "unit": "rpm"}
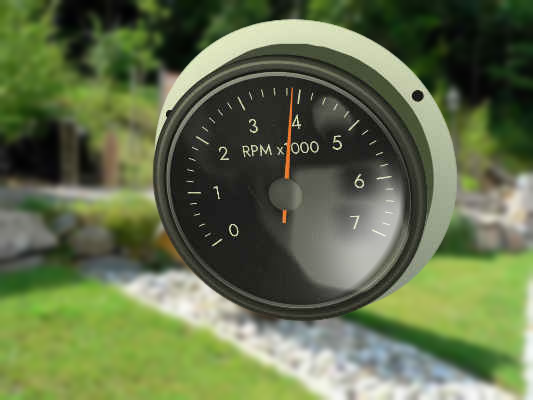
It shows {"value": 3900, "unit": "rpm"}
